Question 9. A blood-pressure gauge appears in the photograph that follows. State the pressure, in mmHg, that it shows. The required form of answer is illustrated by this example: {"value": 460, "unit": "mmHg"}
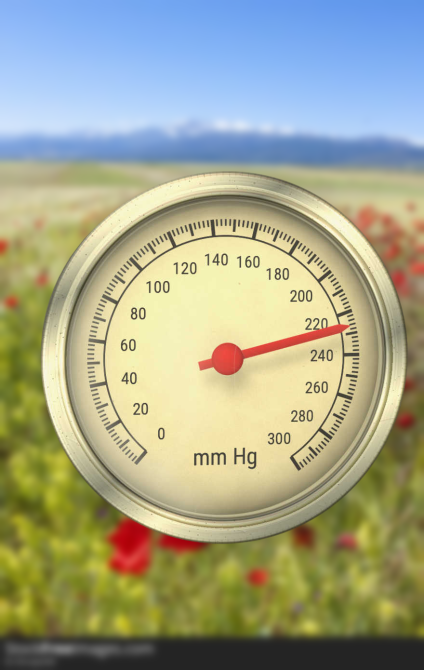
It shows {"value": 226, "unit": "mmHg"}
